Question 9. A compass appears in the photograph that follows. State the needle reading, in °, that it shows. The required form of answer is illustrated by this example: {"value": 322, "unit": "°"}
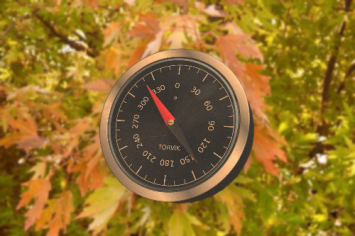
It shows {"value": 320, "unit": "°"}
